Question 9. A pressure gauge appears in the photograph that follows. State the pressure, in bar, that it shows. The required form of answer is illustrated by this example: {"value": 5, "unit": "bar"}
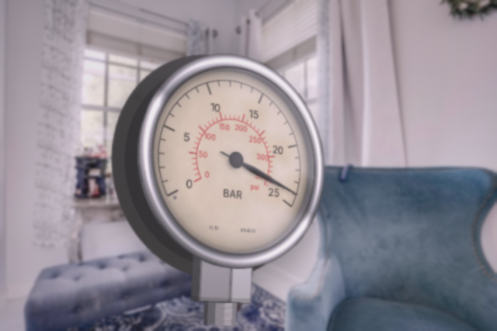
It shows {"value": 24, "unit": "bar"}
